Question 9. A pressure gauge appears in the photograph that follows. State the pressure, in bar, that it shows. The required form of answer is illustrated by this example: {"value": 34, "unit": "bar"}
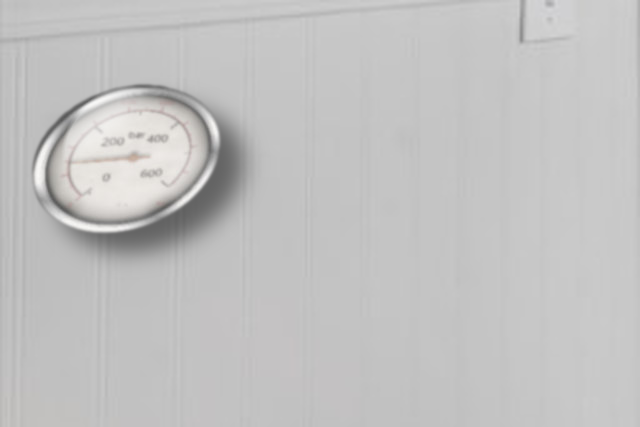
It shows {"value": 100, "unit": "bar"}
